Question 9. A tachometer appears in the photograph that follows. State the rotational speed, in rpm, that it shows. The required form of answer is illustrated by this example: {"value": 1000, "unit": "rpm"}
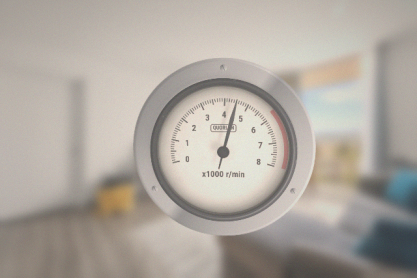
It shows {"value": 4500, "unit": "rpm"}
